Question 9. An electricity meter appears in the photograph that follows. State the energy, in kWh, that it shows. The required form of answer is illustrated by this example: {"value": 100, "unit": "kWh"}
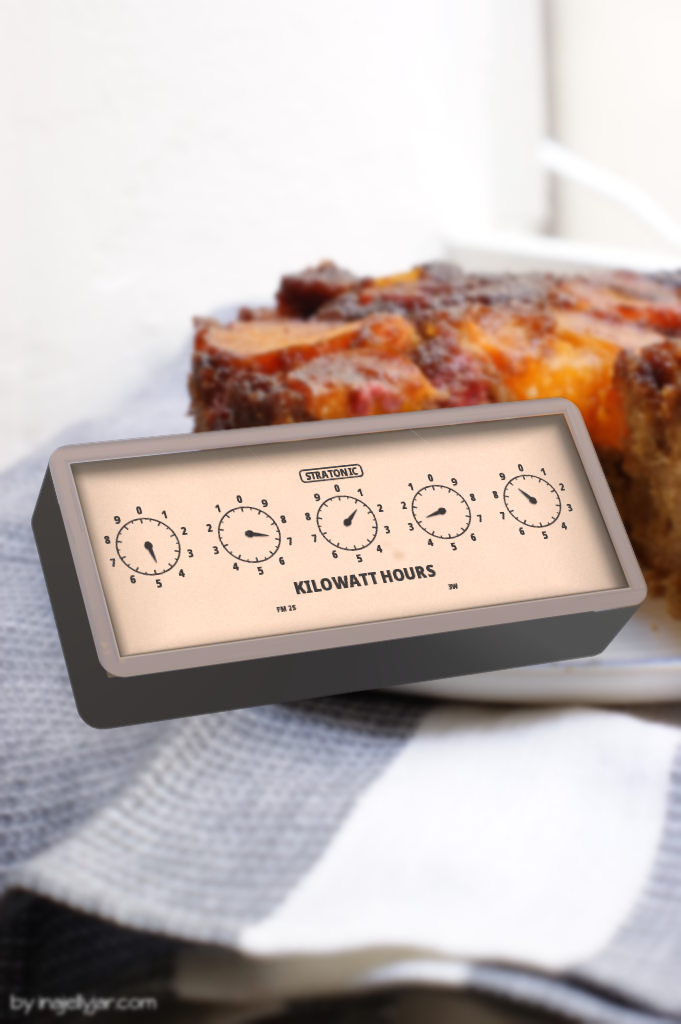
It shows {"value": 47129, "unit": "kWh"}
